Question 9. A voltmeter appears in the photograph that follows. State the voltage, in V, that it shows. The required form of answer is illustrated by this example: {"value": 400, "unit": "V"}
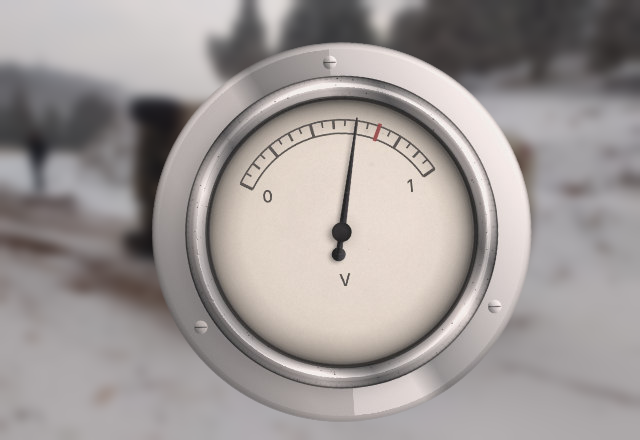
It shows {"value": 0.6, "unit": "V"}
